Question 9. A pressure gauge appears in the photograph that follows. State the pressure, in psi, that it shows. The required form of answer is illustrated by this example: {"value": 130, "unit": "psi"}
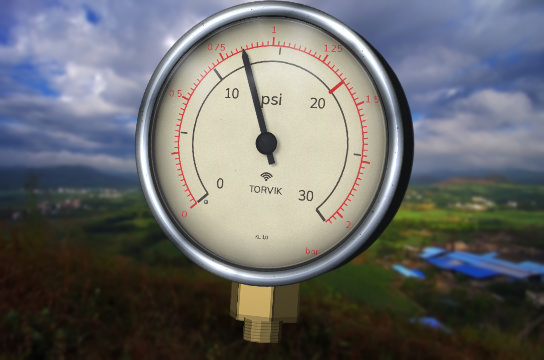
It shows {"value": 12.5, "unit": "psi"}
